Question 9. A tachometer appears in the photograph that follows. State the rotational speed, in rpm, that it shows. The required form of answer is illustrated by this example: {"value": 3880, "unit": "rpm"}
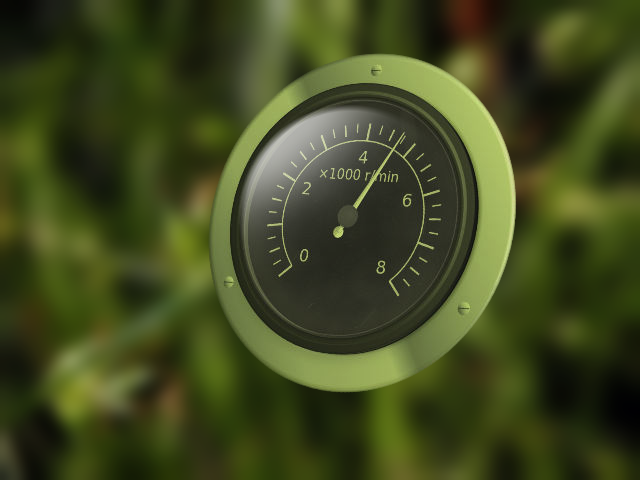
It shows {"value": 4750, "unit": "rpm"}
